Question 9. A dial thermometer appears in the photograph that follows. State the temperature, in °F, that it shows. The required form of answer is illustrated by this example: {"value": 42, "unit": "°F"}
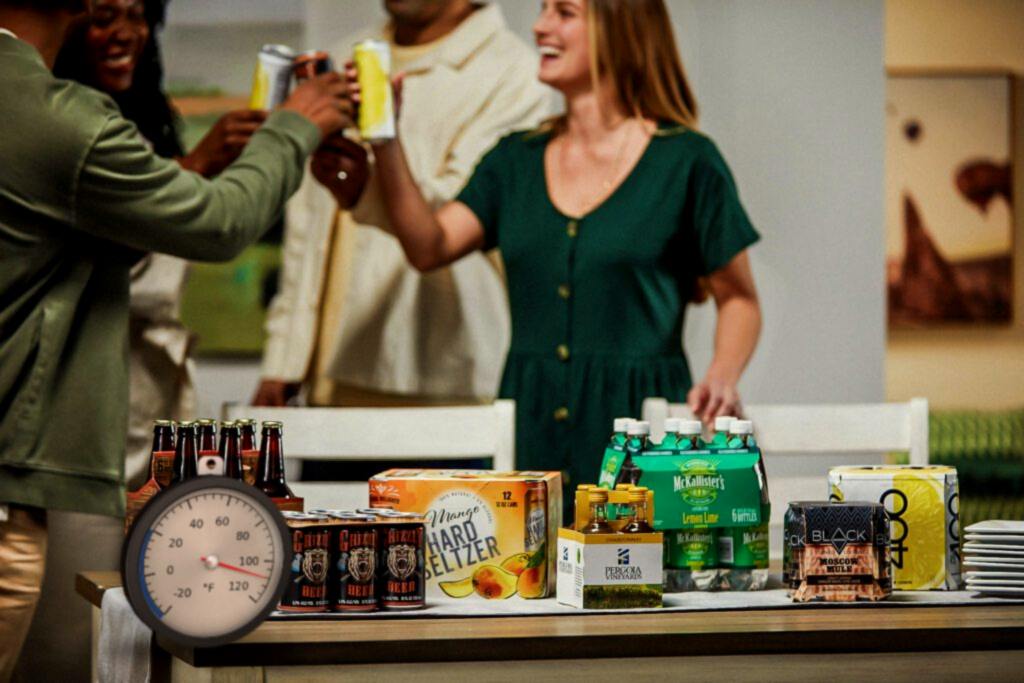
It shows {"value": 108, "unit": "°F"}
